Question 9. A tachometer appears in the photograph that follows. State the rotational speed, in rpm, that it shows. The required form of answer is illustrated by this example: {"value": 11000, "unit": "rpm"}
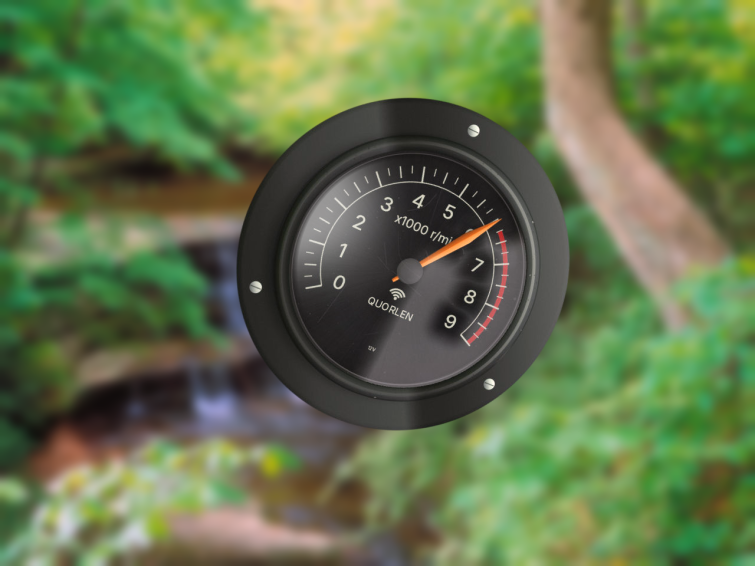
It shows {"value": 6000, "unit": "rpm"}
